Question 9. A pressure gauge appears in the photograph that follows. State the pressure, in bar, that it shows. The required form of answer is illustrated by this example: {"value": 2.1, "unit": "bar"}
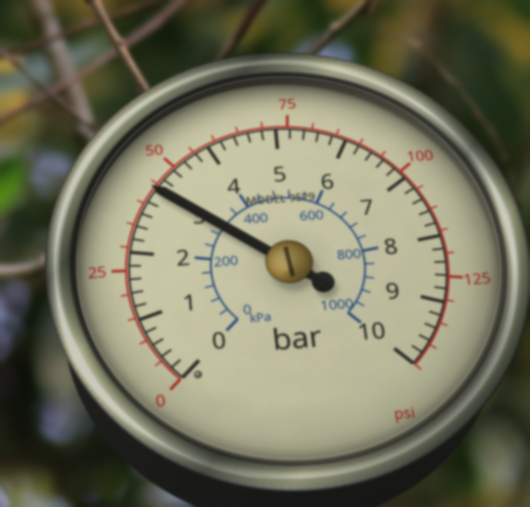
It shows {"value": 3, "unit": "bar"}
